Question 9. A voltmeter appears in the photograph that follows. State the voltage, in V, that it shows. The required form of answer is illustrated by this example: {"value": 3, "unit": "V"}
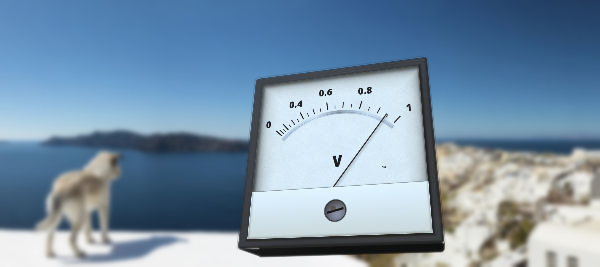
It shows {"value": 0.95, "unit": "V"}
